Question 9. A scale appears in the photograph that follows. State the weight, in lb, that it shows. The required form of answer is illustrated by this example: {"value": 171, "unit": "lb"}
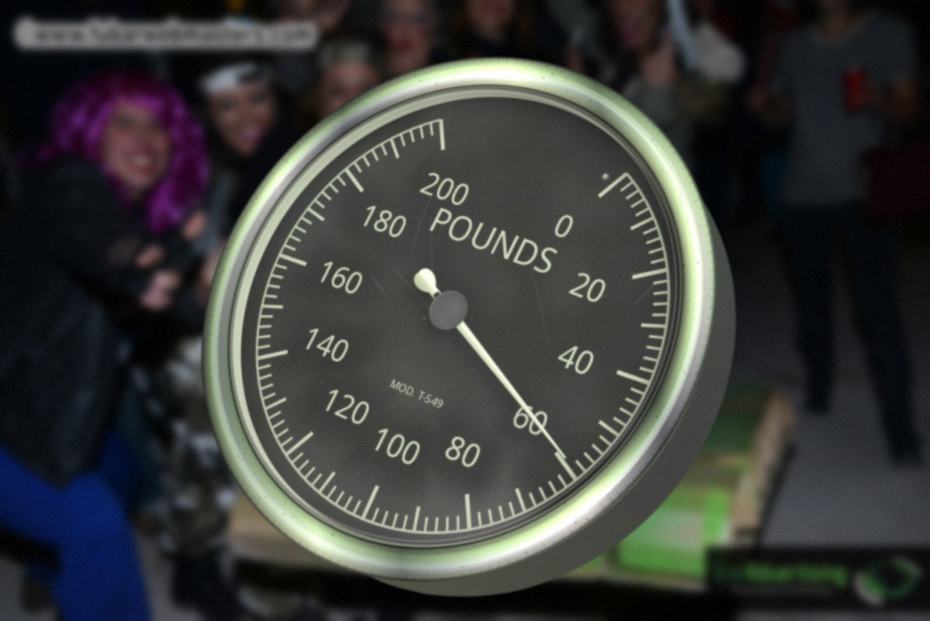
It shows {"value": 59, "unit": "lb"}
